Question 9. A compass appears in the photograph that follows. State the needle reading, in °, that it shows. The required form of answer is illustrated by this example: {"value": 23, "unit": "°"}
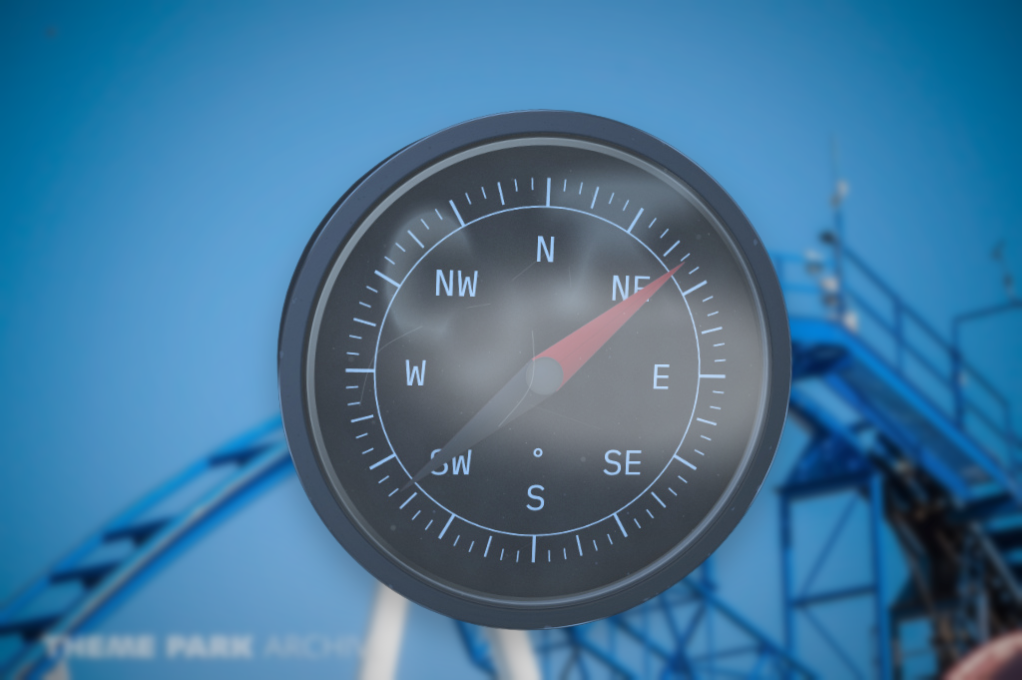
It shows {"value": 50, "unit": "°"}
